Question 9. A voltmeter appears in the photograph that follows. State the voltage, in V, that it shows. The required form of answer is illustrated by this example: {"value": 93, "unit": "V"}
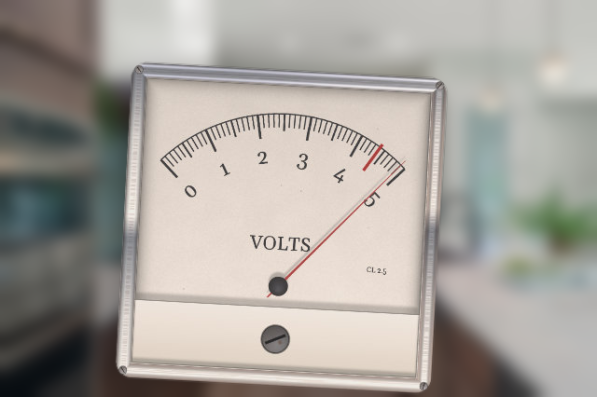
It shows {"value": 4.9, "unit": "V"}
